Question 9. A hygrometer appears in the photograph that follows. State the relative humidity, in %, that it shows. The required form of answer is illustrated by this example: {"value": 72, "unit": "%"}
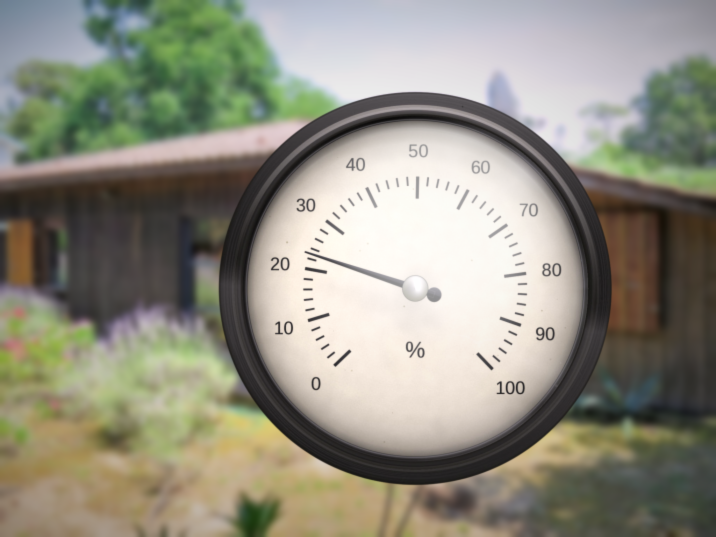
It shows {"value": 23, "unit": "%"}
